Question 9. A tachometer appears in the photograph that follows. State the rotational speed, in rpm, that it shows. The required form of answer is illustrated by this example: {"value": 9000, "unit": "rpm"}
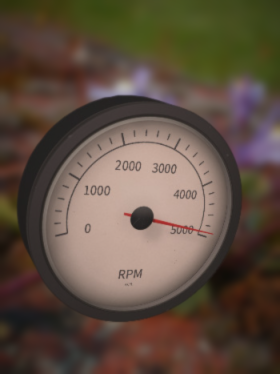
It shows {"value": 4900, "unit": "rpm"}
